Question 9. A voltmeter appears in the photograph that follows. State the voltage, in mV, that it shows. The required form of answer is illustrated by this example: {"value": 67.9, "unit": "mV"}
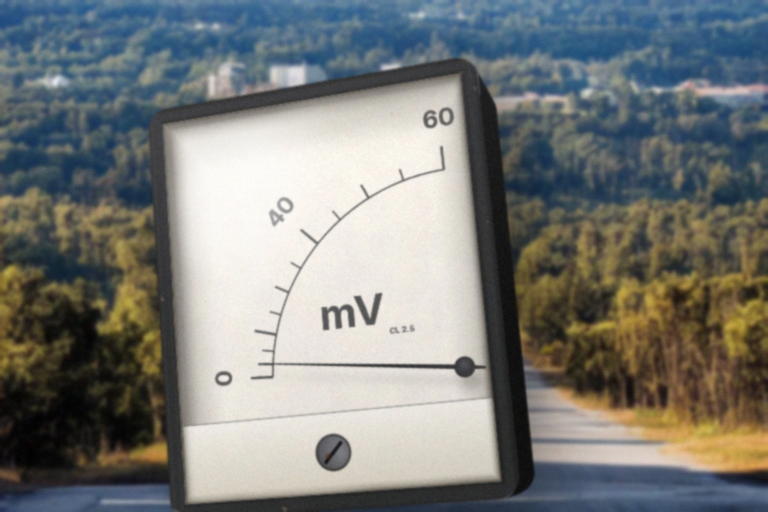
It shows {"value": 10, "unit": "mV"}
